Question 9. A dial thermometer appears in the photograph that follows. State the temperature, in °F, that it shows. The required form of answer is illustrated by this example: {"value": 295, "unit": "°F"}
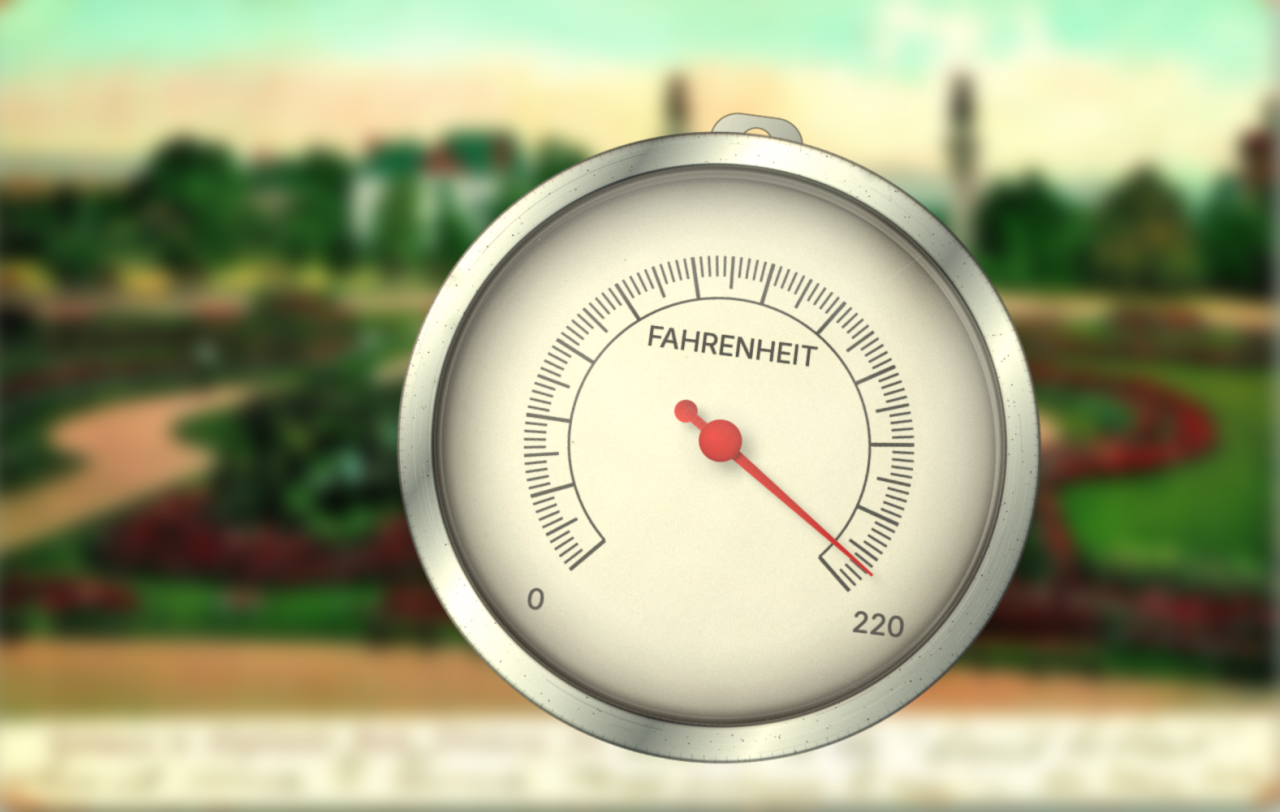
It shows {"value": 214, "unit": "°F"}
